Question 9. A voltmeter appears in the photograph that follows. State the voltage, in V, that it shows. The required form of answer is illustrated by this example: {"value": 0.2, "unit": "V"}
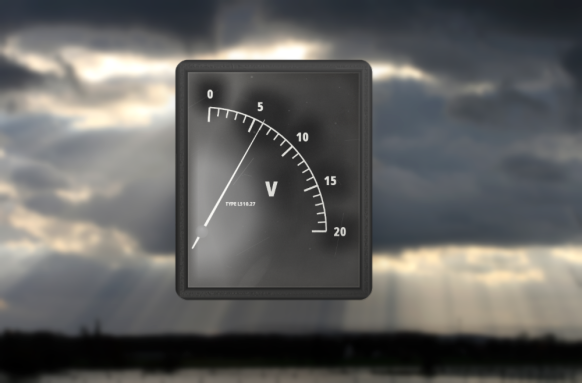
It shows {"value": 6, "unit": "V"}
